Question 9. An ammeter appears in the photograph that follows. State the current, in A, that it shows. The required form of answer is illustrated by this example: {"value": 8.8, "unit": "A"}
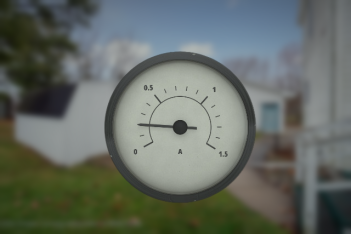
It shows {"value": 0.2, "unit": "A"}
